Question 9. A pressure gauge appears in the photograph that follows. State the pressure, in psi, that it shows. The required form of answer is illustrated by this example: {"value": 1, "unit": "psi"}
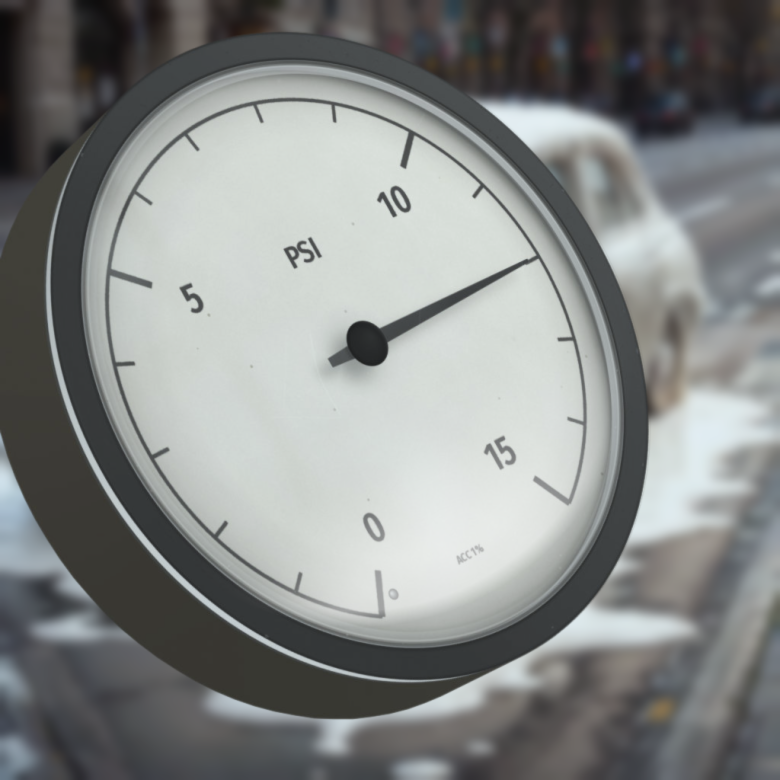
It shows {"value": 12, "unit": "psi"}
